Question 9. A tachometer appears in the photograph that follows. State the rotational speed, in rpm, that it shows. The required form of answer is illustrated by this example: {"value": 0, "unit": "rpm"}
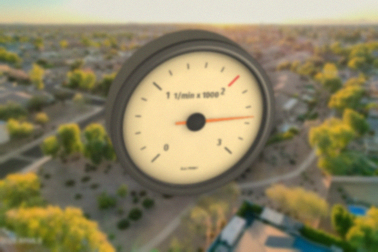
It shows {"value": 2500, "unit": "rpm"}
